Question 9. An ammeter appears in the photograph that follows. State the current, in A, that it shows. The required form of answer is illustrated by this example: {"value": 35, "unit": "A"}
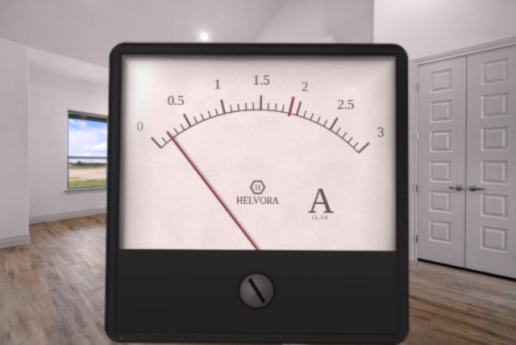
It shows {"value": 0.2, "unit": "A"}
